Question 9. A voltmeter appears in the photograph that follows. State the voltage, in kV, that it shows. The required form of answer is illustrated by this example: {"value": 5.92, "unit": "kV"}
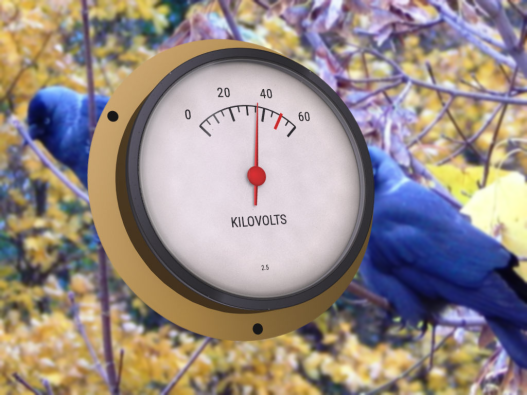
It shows {"value": 35, "unit": "kV"}
